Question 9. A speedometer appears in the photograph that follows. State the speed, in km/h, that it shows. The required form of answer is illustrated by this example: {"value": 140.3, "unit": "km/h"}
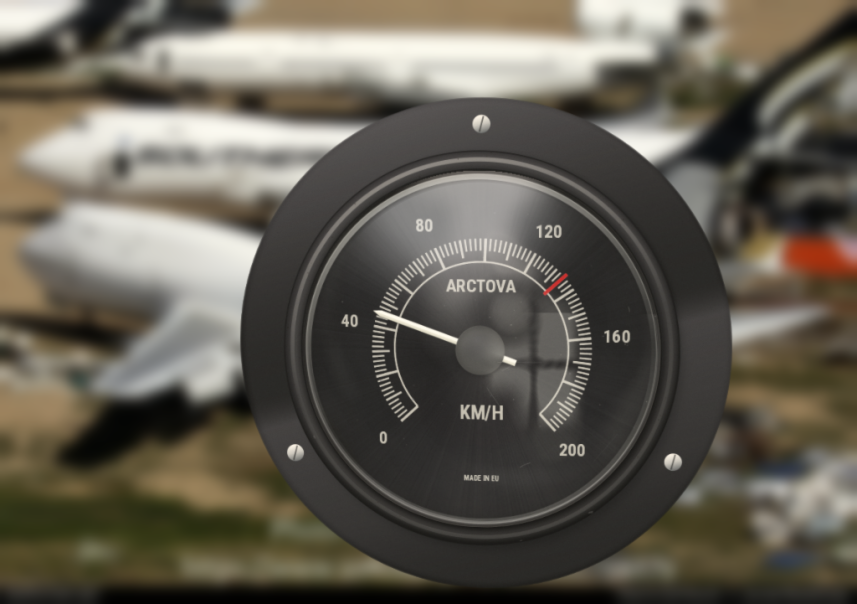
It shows {"value": 46, "unit": "km/h"}
